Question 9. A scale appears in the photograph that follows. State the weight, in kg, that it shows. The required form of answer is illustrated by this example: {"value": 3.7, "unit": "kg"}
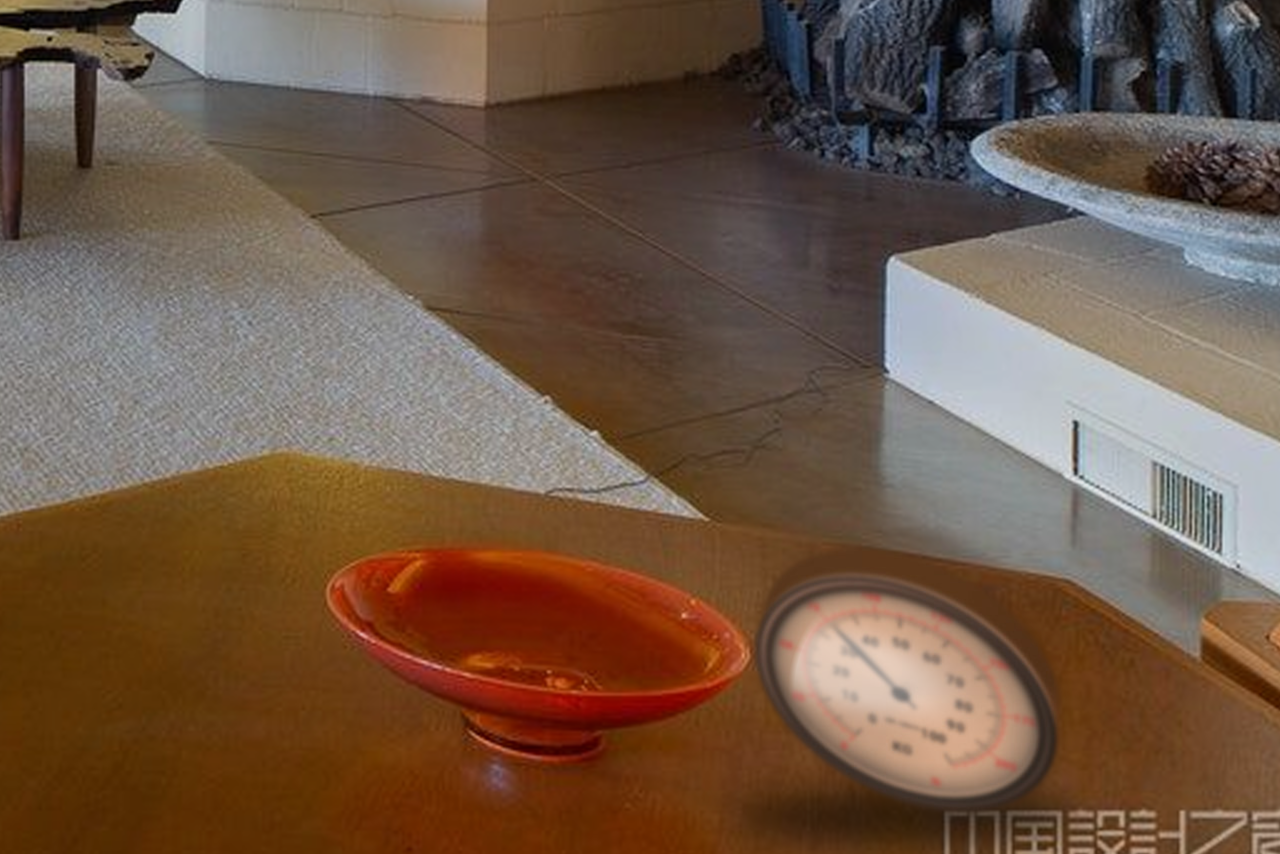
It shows {"value": 35, "unit": "kg"}
